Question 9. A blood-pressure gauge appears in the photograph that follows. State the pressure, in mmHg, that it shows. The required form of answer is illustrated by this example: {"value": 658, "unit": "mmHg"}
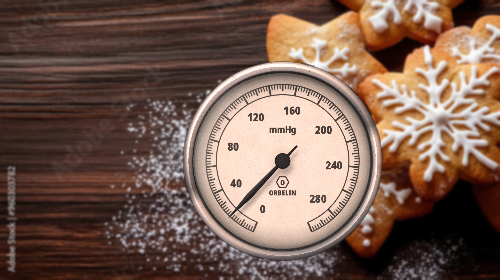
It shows {"value": 20, "unit": "mmHg"}
